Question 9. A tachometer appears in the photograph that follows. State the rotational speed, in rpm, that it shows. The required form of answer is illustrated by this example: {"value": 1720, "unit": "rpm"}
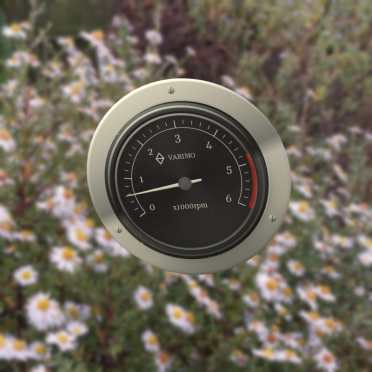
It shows {"value": 600, "unit": "rpm"}
